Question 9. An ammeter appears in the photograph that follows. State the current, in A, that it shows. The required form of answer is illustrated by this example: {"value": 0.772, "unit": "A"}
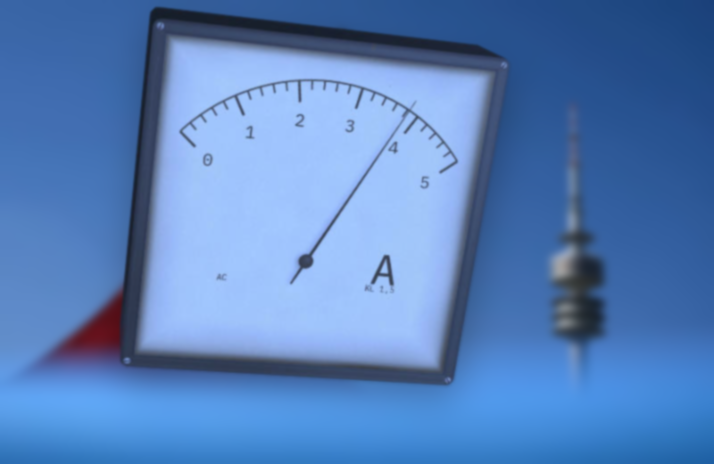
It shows {"value": 3.8, "unit": "A"}
